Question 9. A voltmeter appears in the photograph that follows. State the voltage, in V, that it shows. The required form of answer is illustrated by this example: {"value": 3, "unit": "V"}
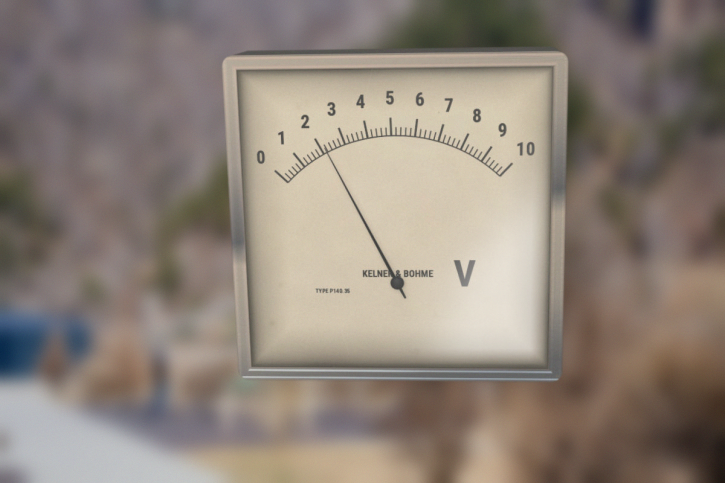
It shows {"value": 2.2, "unit": "V"}
